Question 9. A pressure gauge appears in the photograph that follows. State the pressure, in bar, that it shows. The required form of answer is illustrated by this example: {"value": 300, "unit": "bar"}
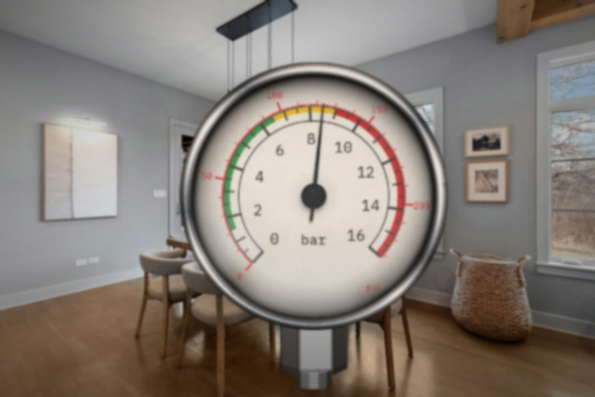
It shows {"value": 8.5, "unit": "bar"}
